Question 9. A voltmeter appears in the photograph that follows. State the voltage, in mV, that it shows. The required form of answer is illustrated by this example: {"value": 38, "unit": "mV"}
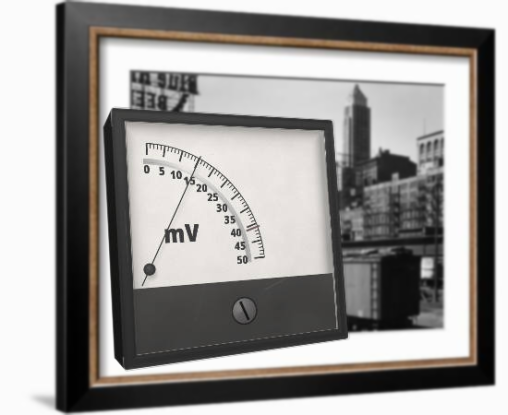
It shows {"value": 15, "unit": "mV"}
